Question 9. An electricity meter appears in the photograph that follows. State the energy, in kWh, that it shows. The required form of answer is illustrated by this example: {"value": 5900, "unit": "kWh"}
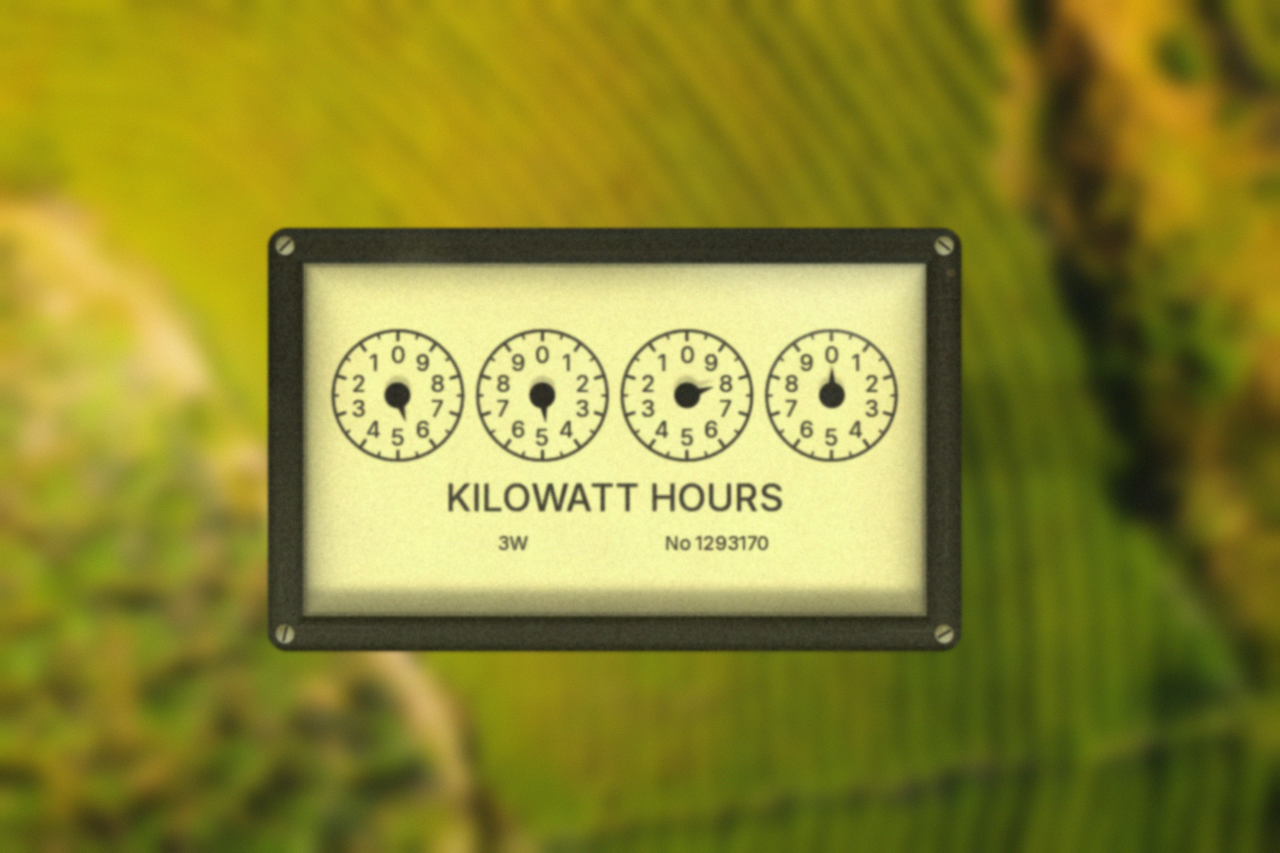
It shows {"value": 5480, "unit": "kWh"}
